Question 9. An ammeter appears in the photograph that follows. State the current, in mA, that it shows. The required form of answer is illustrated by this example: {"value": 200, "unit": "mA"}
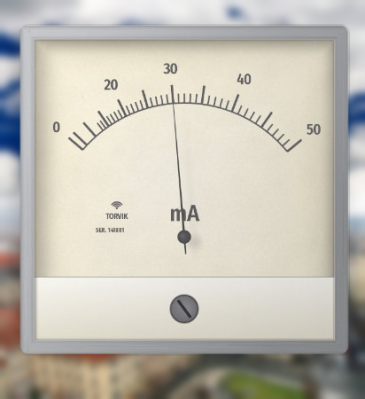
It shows {"value": 30, "unit": "mA"}
